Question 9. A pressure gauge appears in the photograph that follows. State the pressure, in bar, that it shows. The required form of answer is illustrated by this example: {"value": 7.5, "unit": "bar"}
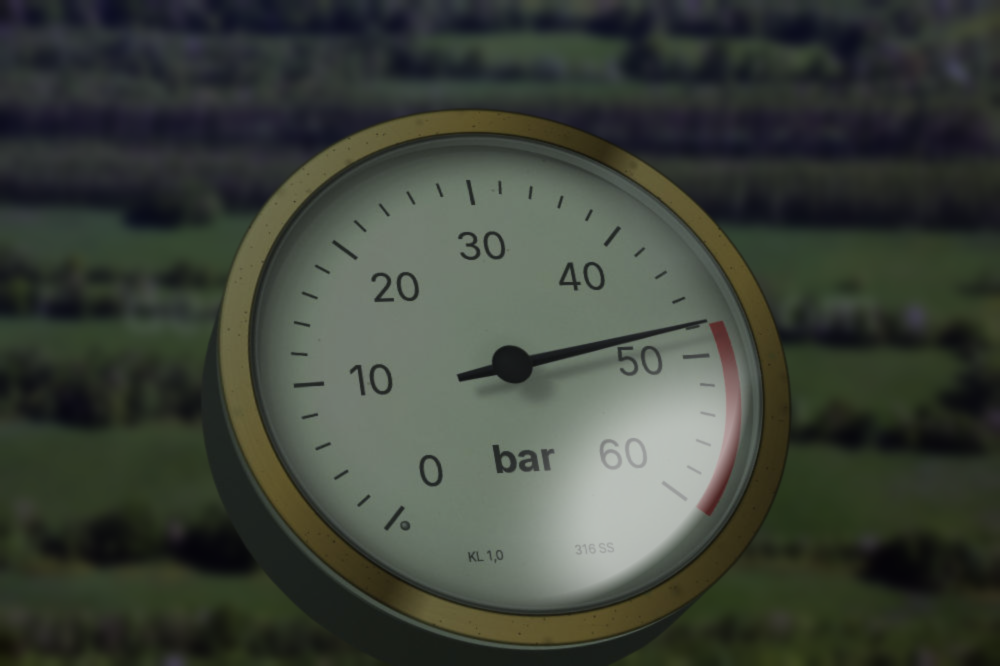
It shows {"value": 48, "unit": "bar"}
